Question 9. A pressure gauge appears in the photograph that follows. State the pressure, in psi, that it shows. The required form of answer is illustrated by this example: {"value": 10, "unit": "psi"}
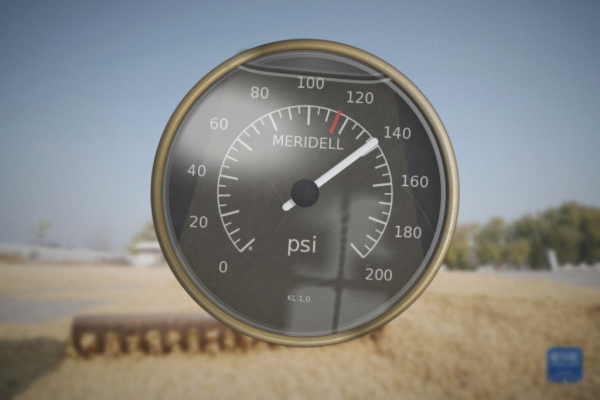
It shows {"value": 137.5, "unit": "psi"}
